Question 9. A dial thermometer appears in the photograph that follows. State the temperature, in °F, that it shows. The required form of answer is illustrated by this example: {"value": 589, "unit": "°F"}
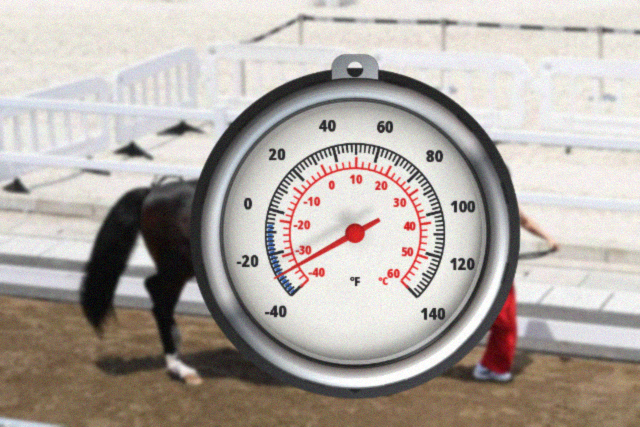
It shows {"value": -30, "unit": "°F"}
